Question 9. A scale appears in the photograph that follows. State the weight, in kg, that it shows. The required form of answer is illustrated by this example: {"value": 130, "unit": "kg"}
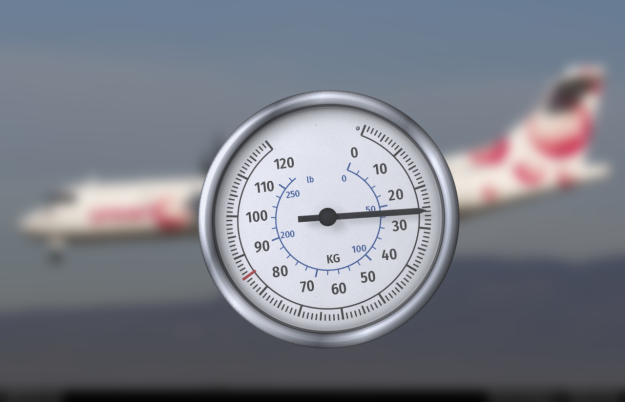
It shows {"value": 26, "unit": "kg"}
